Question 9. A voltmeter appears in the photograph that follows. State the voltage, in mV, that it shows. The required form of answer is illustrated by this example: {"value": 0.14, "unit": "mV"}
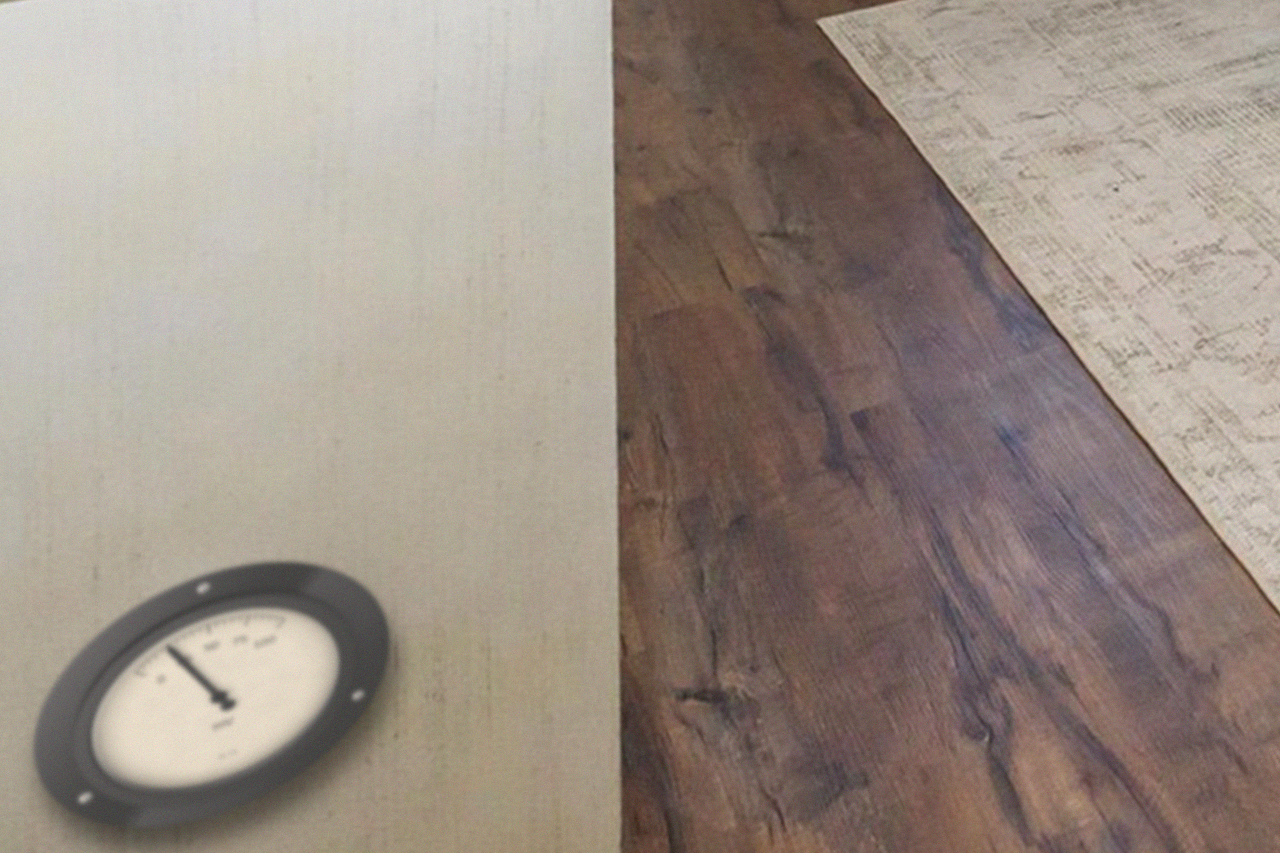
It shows {"value": 25, "unit": "mV"}
